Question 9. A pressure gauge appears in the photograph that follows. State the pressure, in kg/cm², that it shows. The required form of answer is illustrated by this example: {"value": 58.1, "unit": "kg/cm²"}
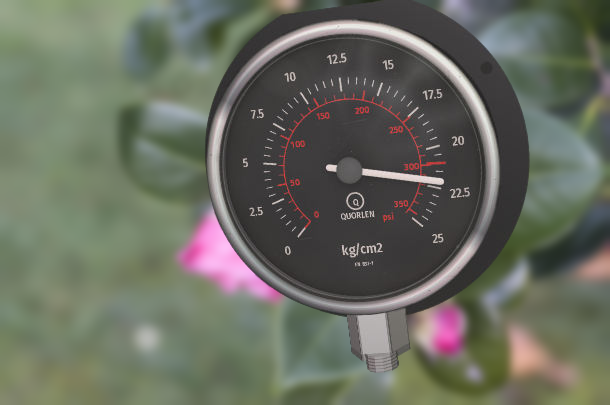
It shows {"value": 22, "unit": "kg/cm²"}
